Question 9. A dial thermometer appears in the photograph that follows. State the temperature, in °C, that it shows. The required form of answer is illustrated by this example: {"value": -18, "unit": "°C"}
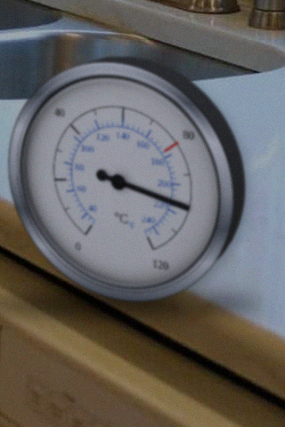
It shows {"value": 100, "unit": "°C"}
